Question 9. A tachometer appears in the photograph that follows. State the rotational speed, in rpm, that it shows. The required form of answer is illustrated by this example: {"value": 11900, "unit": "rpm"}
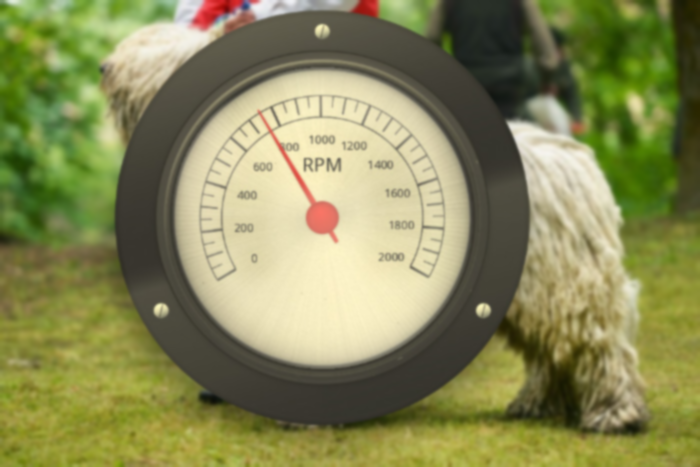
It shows {"value": 750, "unit": "rpm"}
